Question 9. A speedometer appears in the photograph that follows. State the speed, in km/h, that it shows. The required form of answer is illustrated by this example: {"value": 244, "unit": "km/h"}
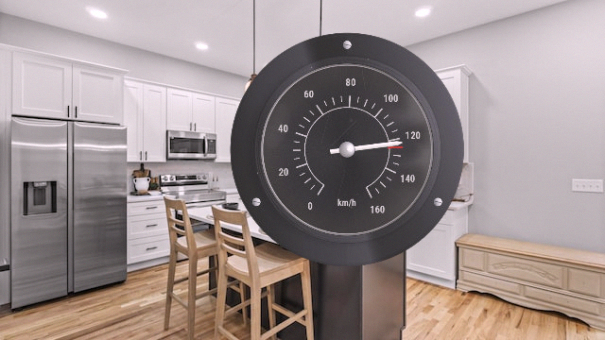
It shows {"value": 122.5, "unit": "km/h"}
